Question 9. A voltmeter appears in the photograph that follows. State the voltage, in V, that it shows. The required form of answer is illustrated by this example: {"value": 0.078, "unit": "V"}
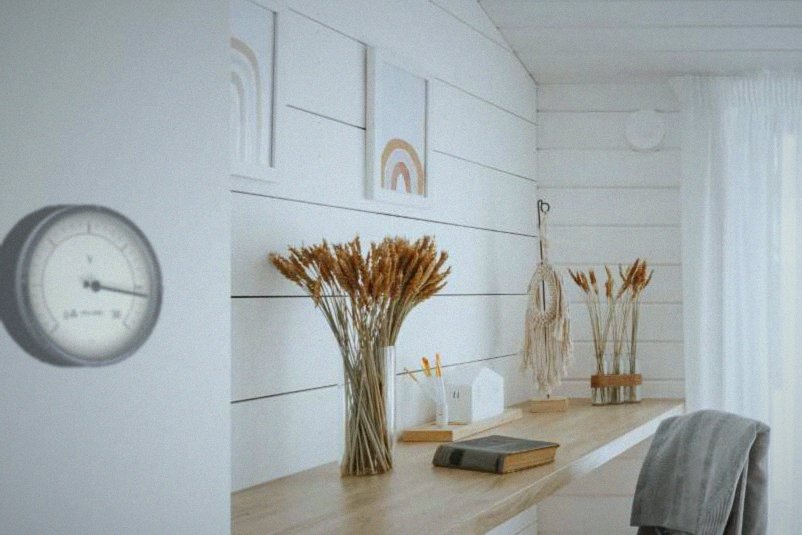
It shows {"value": 26, "unit": "V"}
